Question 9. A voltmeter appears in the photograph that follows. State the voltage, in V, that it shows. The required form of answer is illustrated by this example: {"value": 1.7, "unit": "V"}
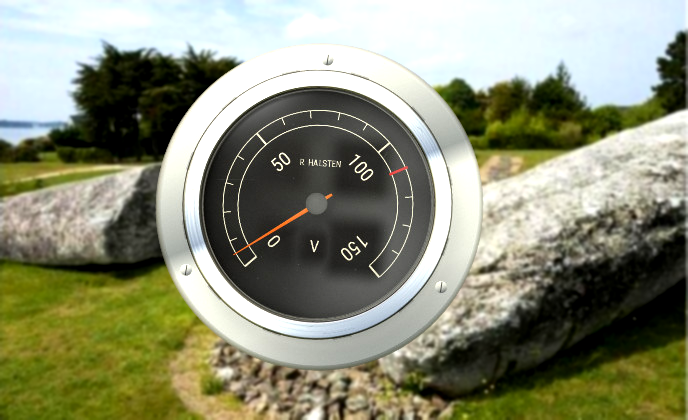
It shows {"value": 5, "unit": "V"}
